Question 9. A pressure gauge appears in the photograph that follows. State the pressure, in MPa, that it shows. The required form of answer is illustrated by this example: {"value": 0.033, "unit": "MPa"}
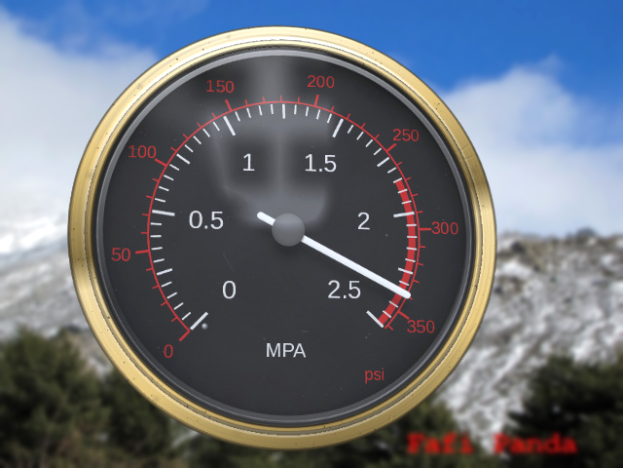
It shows {"value": 2.35, "unit": "MPa"}
